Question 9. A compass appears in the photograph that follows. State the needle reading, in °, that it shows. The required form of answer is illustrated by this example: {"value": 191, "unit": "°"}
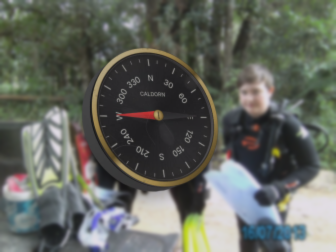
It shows {"value": 270, "unit": "°"}
